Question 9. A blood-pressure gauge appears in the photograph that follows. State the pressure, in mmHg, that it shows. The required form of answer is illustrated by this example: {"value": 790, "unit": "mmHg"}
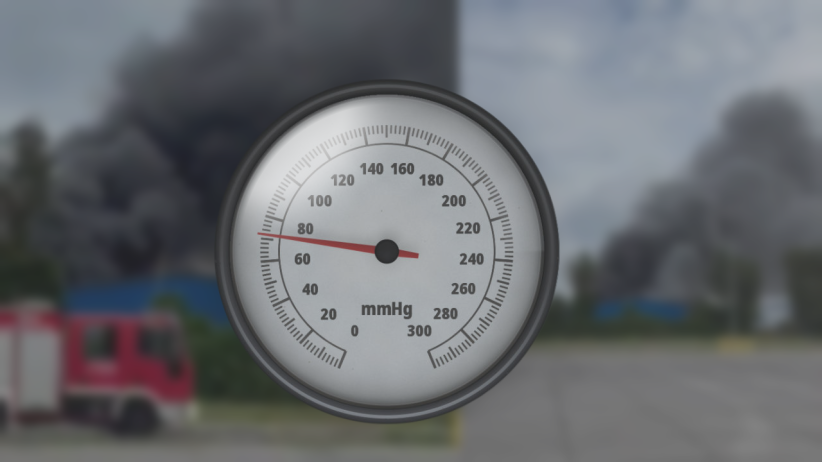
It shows {"value": 72, "unit": "mmHg"}
